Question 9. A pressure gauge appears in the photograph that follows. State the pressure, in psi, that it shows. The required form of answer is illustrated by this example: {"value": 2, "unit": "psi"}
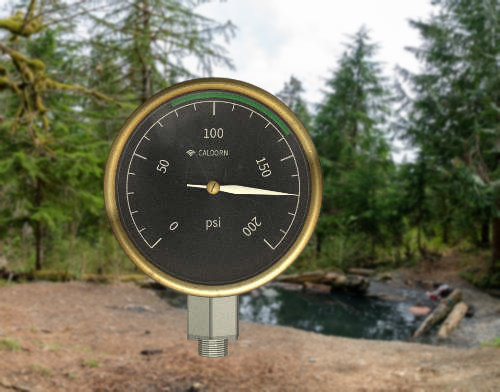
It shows {"value": 170, "unit": "psi"}
